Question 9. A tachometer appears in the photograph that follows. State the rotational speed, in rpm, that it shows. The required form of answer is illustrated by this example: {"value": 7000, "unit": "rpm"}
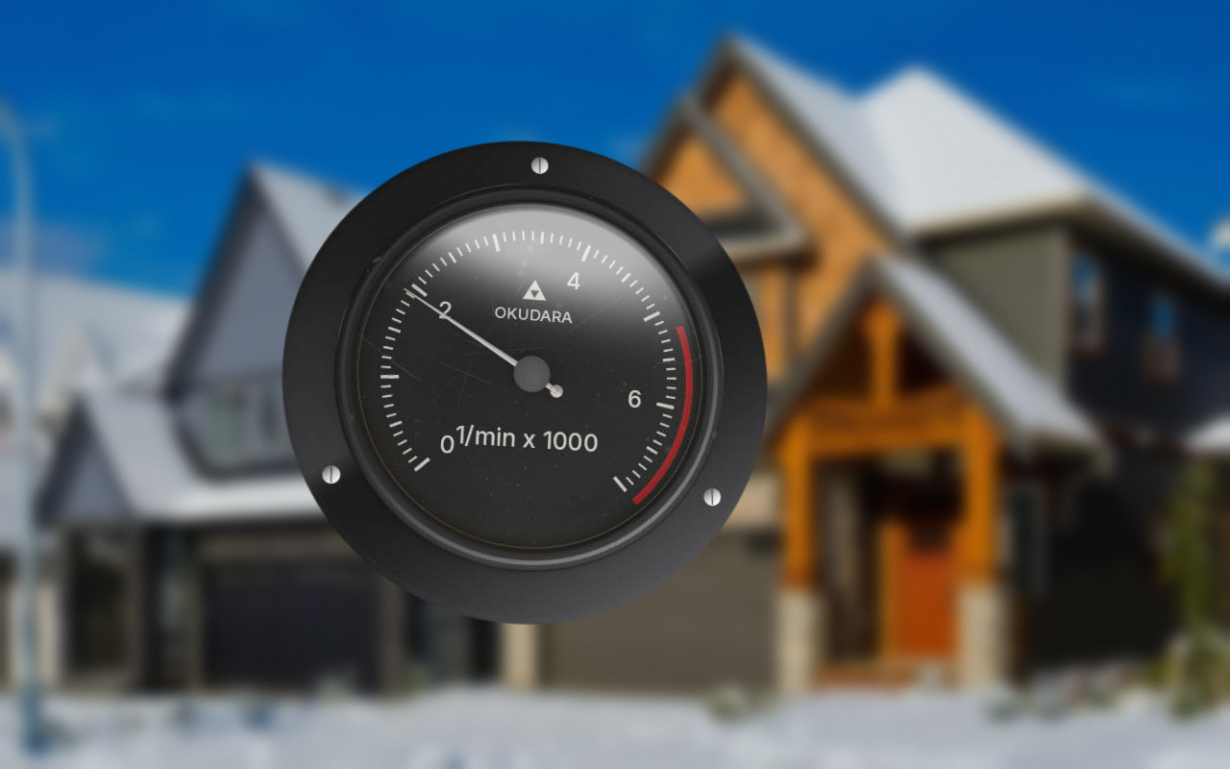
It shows {"value": 1900, "unit": "rpm"}
